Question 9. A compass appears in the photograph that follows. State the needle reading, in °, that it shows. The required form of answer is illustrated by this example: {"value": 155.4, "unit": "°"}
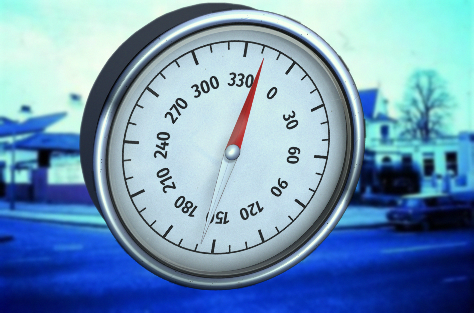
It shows {"value": 340, "unit": "°"}
